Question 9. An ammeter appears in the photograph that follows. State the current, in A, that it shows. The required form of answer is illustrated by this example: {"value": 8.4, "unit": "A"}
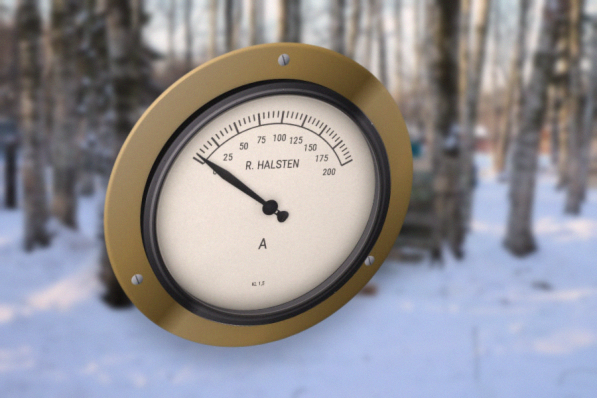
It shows {"value": 5, "unit": "A"}
